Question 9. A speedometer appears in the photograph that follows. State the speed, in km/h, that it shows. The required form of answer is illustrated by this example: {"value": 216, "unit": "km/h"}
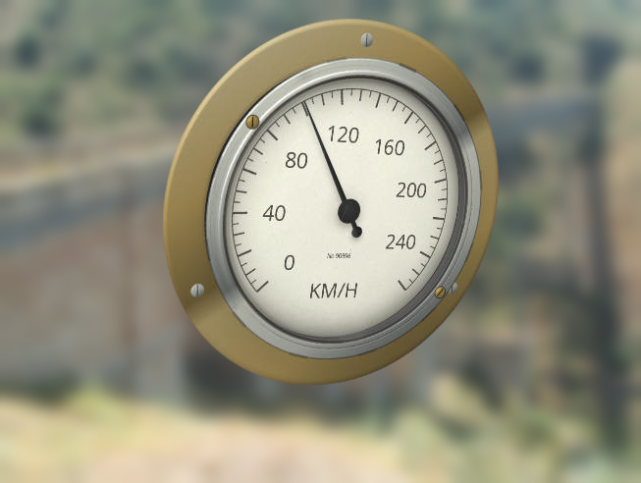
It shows {"value": 100, "unit": "km/h"}
